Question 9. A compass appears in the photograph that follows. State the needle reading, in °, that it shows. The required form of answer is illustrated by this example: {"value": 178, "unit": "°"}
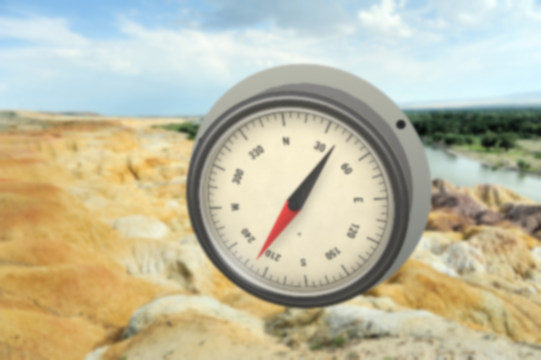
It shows {"value": 220, "unit": "°"}
